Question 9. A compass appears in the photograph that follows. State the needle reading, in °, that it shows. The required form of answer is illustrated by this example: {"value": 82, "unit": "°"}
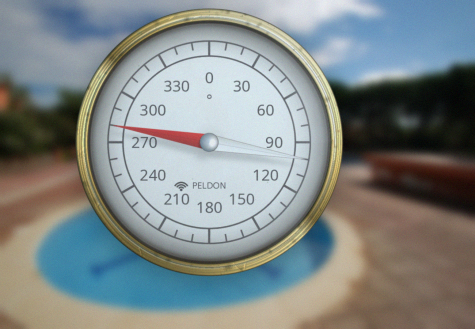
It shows {"value": 280, "unit": "°"}
